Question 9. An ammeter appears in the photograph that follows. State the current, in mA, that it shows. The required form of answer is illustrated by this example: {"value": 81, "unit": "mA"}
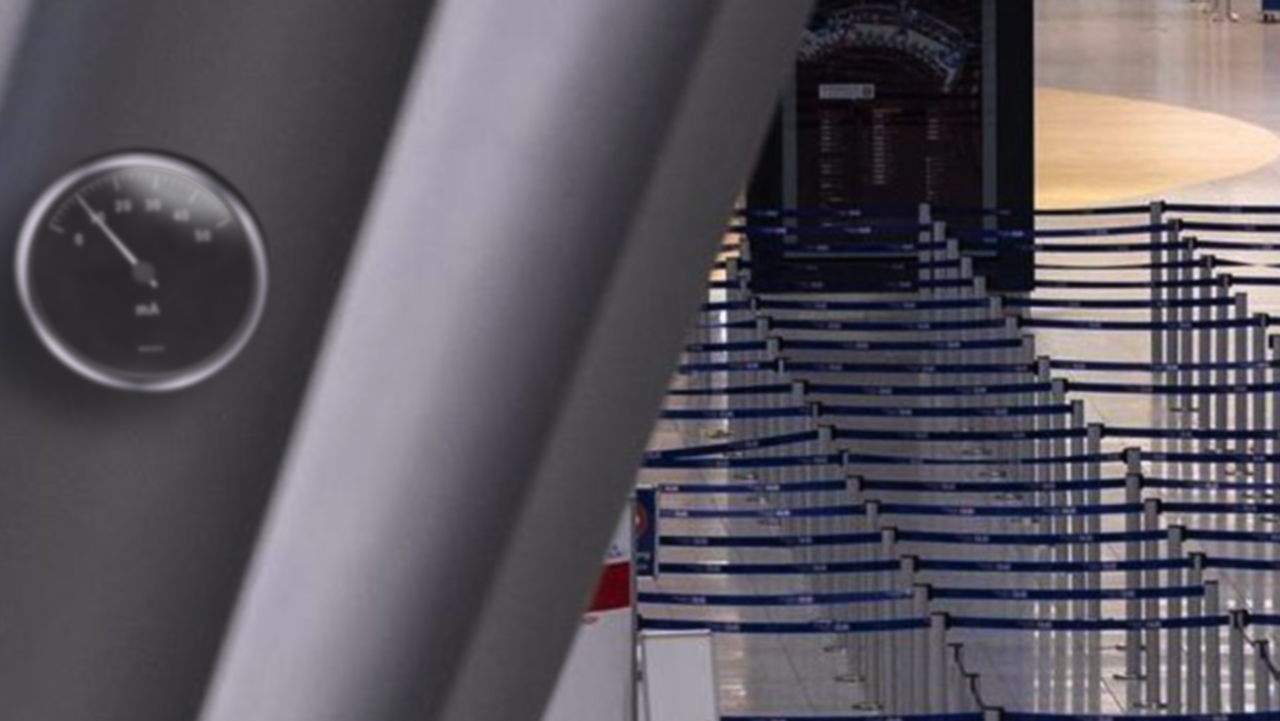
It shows {"value": 10, "unit": "mA"}
